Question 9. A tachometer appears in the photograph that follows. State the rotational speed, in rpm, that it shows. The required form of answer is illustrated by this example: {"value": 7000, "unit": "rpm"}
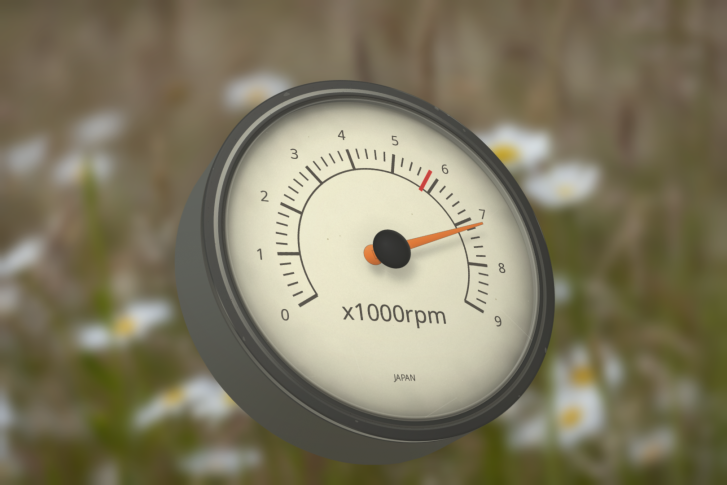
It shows {"value": 7200, "unit": "rpm"}
